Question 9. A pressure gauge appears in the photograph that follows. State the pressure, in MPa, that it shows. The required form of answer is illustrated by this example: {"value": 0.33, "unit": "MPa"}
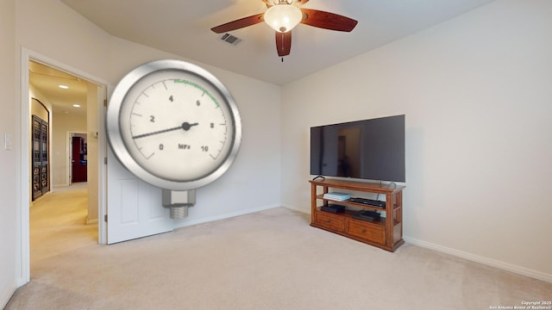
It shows {"value": 1, "unit": "MPa"}
